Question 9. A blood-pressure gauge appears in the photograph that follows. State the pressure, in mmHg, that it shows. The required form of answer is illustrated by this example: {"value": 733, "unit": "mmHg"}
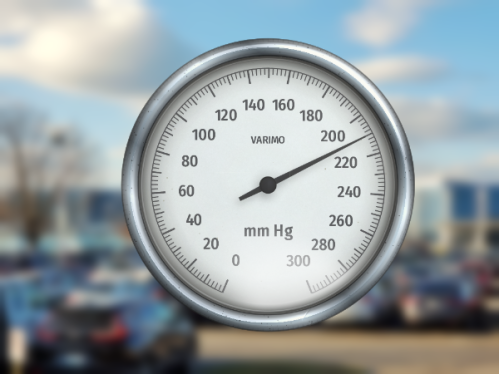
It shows {"value": 210, "unit": "mmHg"}
